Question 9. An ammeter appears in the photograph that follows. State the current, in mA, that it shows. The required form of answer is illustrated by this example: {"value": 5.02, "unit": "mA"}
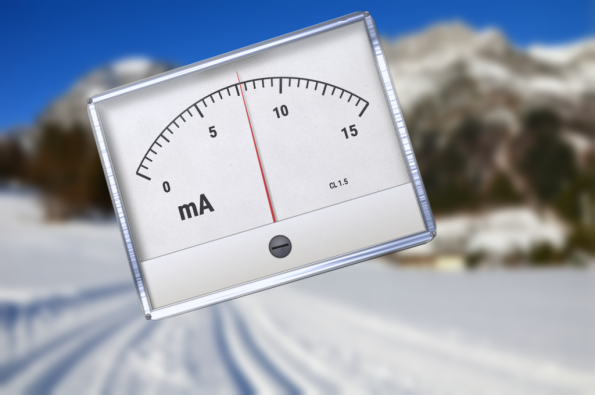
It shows {"value": 7.75, "unit": "mA"}
